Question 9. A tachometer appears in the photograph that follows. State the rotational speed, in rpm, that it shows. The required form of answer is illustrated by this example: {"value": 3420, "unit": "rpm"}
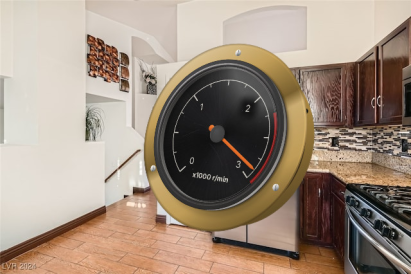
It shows {"value": 2875, "unit": "rpm"}
